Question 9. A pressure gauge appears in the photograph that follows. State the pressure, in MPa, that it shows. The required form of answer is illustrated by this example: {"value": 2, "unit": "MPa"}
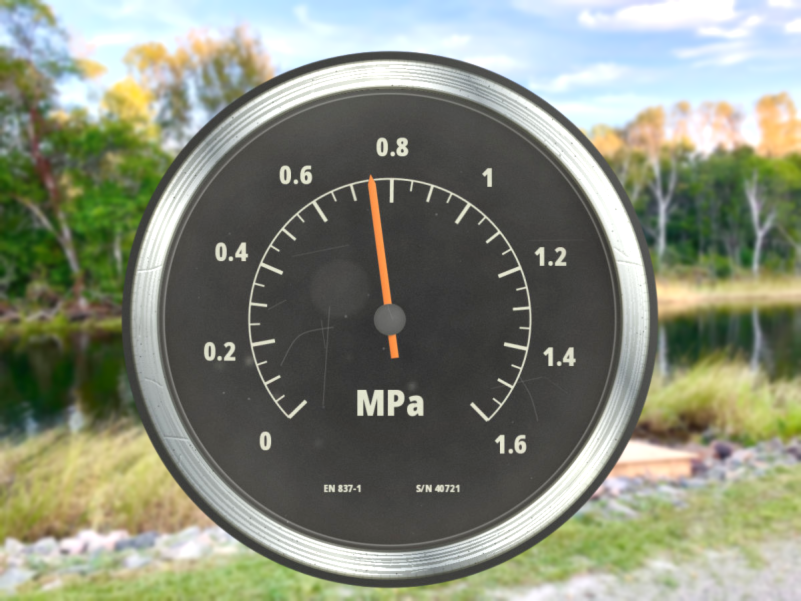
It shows {"value": 0.75, "unit": "MPa"}
